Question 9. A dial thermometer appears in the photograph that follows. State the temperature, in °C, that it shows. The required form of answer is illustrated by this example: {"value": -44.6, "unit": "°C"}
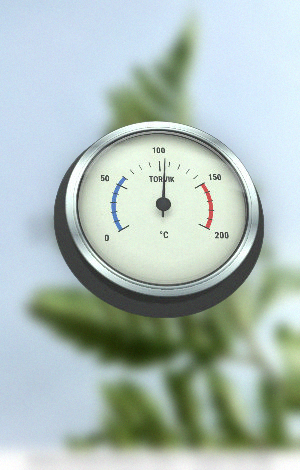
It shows {"value": 105, "unit": "°C"}
